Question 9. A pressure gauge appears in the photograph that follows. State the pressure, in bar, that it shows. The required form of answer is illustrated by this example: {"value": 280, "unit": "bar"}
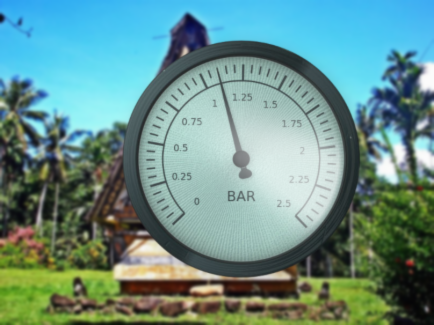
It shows {"value": 1.1, "unit": "bar"}
